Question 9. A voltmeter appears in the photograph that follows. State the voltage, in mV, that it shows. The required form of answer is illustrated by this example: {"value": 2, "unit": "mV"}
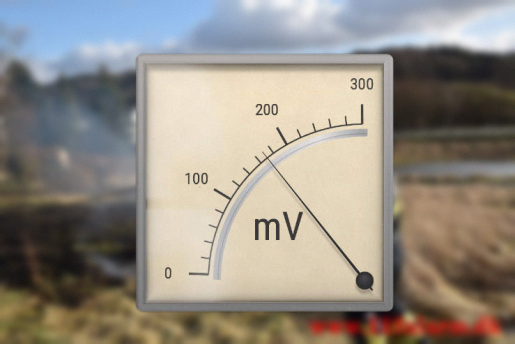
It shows {"value": 170, "unit": "mV"}
